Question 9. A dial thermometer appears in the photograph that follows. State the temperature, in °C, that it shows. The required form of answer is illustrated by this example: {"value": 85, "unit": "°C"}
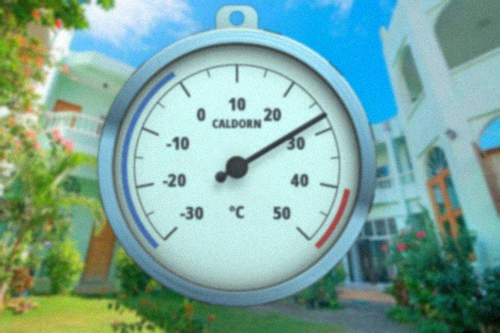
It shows {"value": 27.5, "unit": "°C"}
